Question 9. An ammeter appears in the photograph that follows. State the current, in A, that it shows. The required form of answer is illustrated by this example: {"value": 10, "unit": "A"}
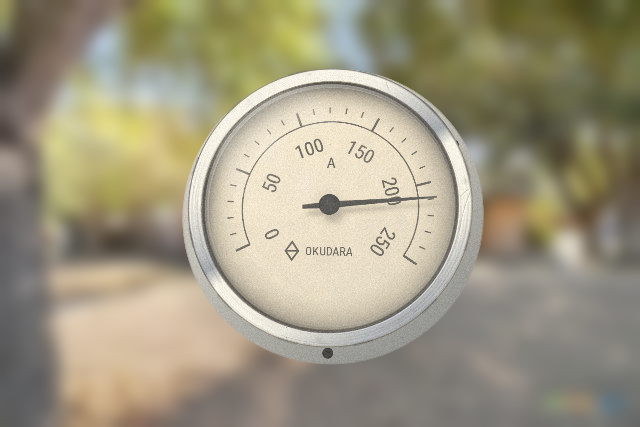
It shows {"value": 210, "unit": "A"}
